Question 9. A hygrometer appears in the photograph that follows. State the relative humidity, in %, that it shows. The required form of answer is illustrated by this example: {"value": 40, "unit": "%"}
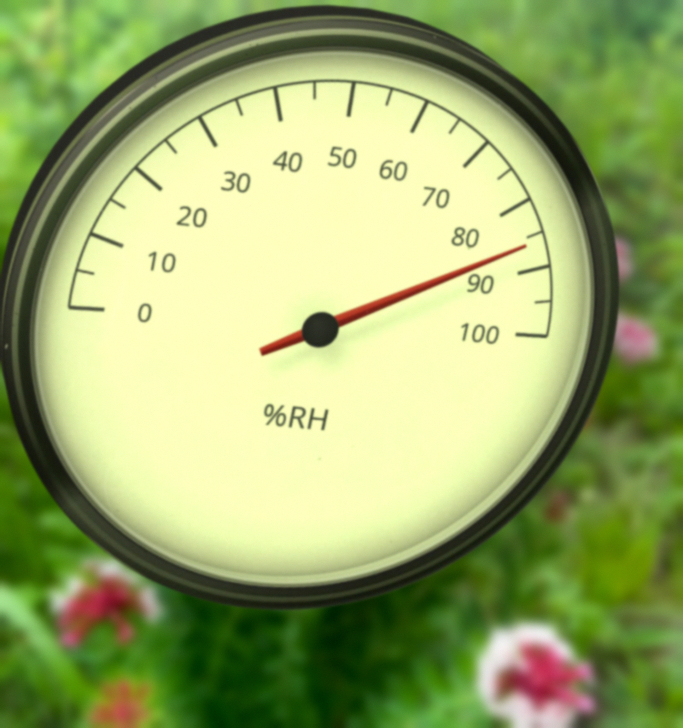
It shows {"value": 85, "unit": "%"}
